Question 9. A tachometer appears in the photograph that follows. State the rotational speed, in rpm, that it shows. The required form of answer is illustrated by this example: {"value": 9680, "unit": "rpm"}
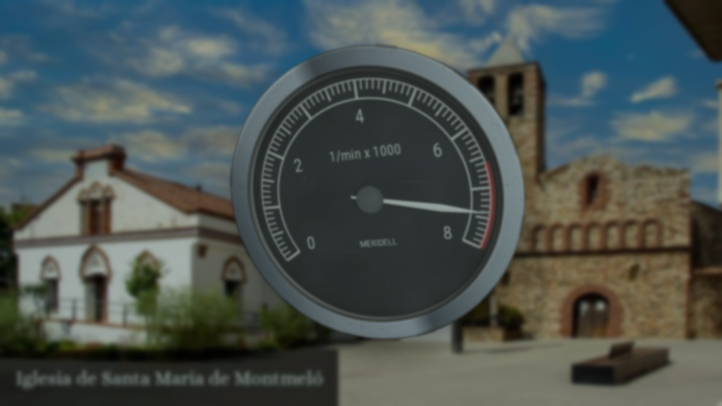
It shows {"value": 7400, "unit": "rpm"}
